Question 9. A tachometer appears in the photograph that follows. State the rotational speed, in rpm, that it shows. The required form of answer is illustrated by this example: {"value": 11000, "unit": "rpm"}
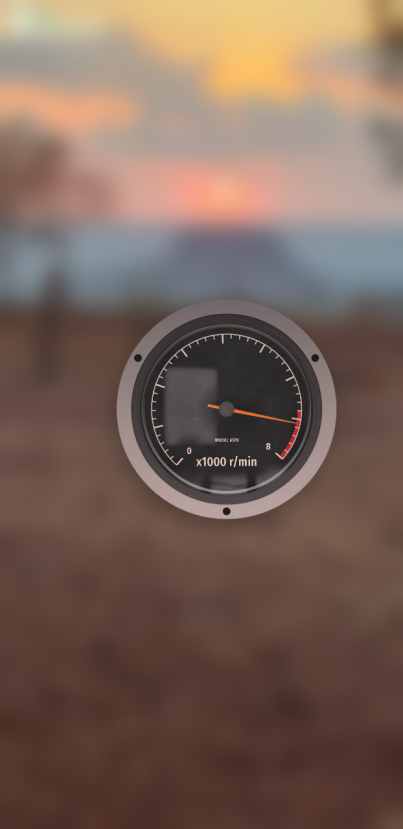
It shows {"value": 7100, "unit": "rpm"}
